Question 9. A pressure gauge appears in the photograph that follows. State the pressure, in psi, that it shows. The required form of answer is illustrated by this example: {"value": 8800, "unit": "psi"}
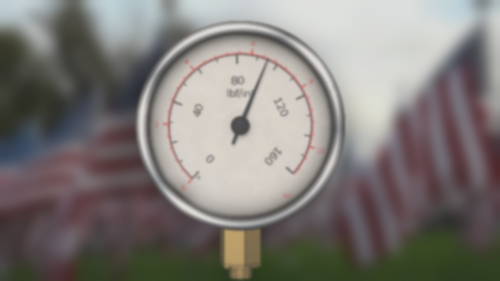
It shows {"value": 95, "unit": "psi"}
